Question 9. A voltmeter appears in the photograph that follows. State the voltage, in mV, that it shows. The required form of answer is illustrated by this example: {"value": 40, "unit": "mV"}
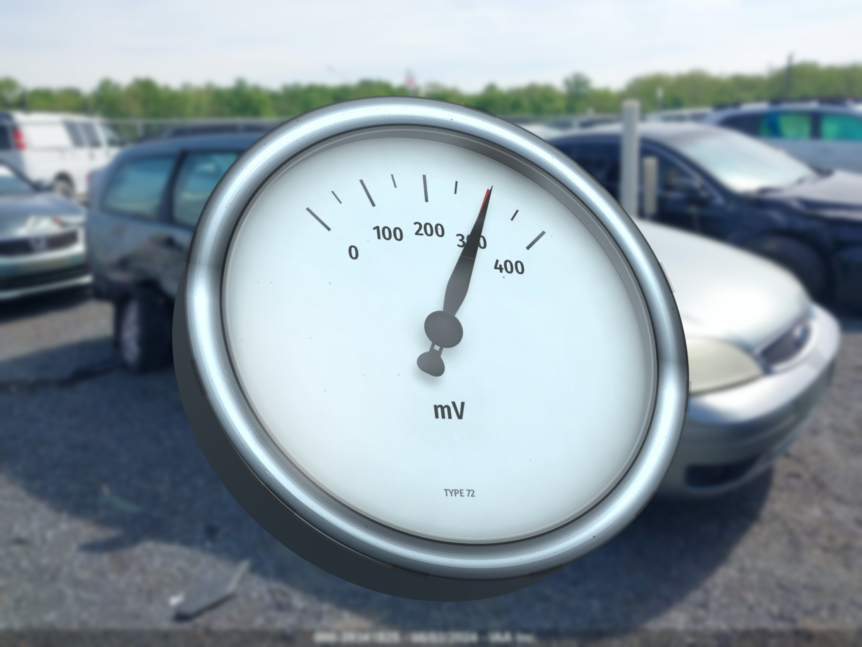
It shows {"value": 300, "unit": "mV"}
